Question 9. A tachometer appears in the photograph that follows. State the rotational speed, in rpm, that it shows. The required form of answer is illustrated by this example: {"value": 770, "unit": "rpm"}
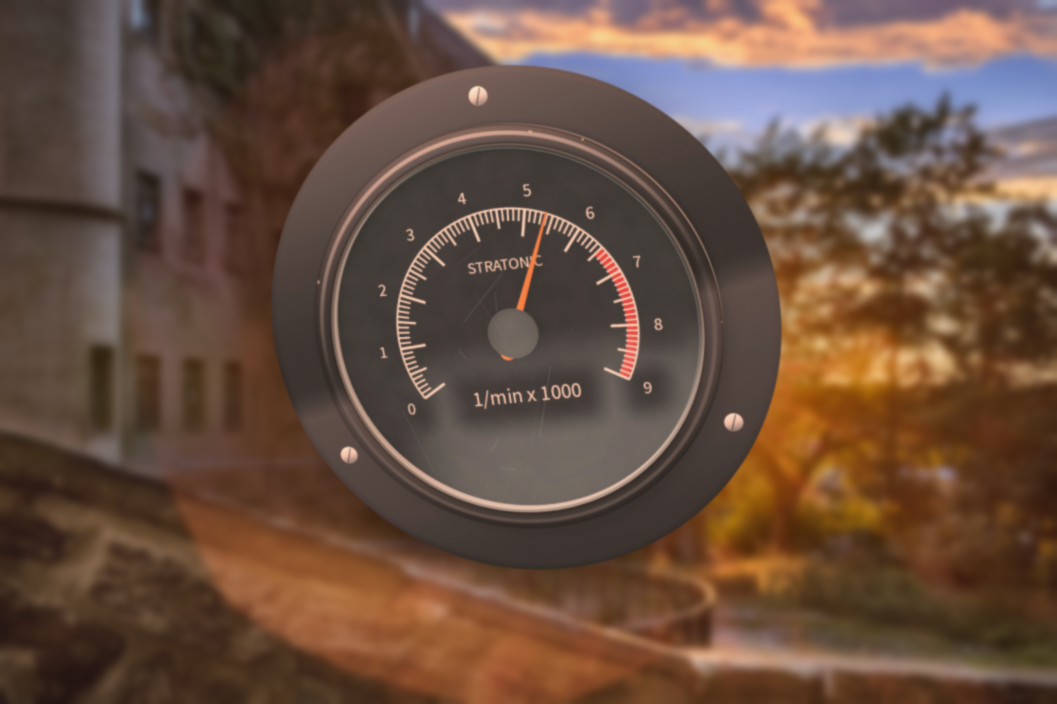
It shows {"value": 5400, "unit": "rpm"}
